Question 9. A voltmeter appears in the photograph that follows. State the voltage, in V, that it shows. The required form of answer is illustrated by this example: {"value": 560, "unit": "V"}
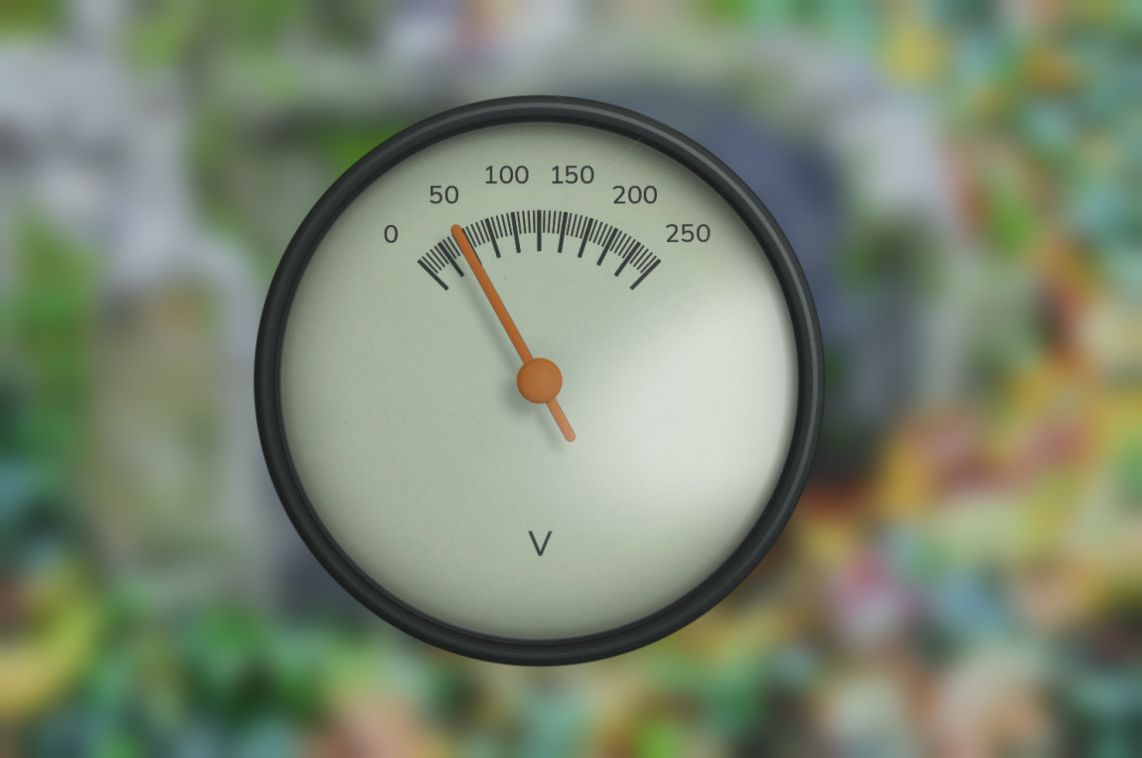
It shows {"value": 45, "unit": "V"}
